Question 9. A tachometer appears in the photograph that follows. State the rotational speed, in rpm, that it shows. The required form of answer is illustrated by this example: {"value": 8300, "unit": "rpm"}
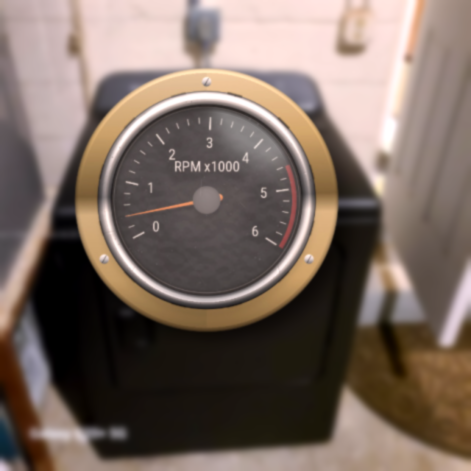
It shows {"value": 400, "unit": "rpm"}
